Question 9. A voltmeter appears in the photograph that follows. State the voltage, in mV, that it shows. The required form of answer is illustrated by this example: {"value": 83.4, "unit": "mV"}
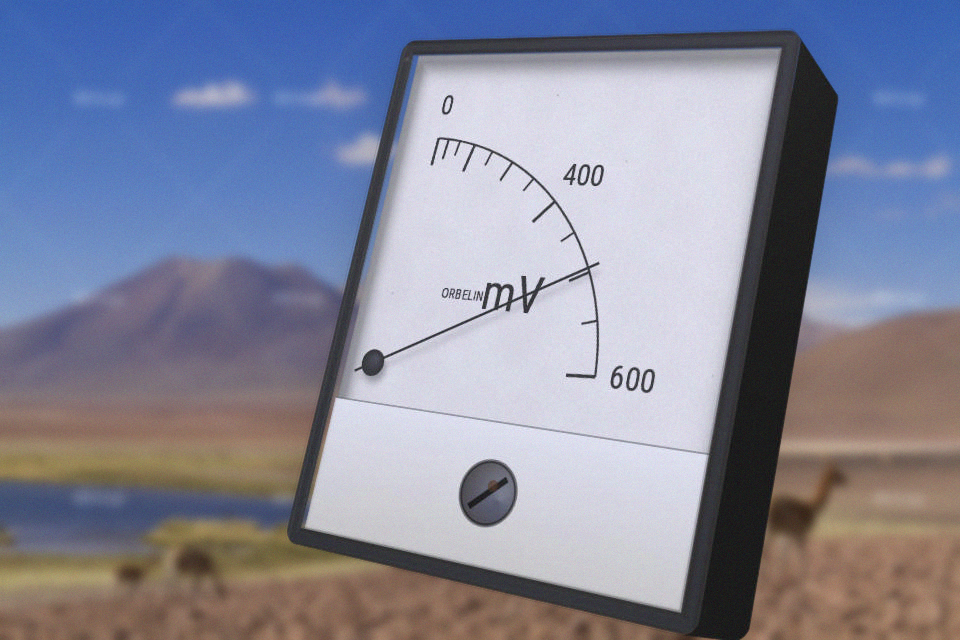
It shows {"value": 500, "unit": "mV"}
